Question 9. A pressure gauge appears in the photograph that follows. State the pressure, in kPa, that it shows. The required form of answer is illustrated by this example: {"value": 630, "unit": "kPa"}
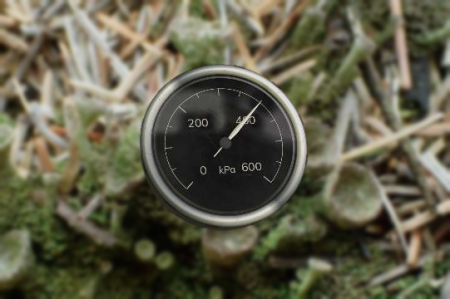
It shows {"value": 400, "unit": "kPa"}
